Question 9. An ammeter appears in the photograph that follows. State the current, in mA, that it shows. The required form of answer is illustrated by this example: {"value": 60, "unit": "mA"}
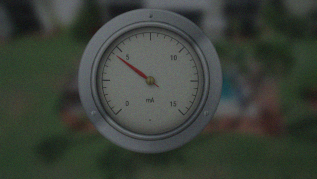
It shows {"value": 4.5, "unit": "mA"}
